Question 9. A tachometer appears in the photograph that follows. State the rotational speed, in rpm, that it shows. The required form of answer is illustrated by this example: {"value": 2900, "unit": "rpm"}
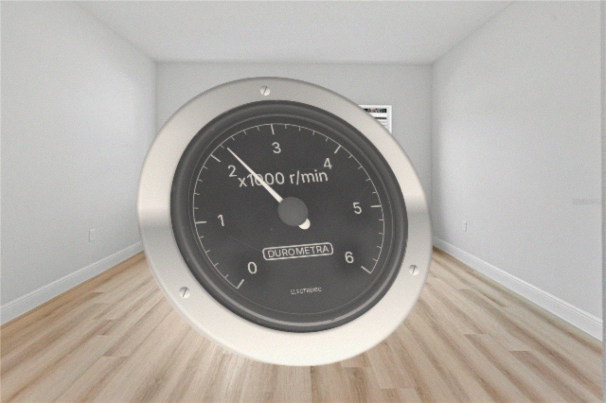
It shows {"value": 2200, "unit": "rpm"}
